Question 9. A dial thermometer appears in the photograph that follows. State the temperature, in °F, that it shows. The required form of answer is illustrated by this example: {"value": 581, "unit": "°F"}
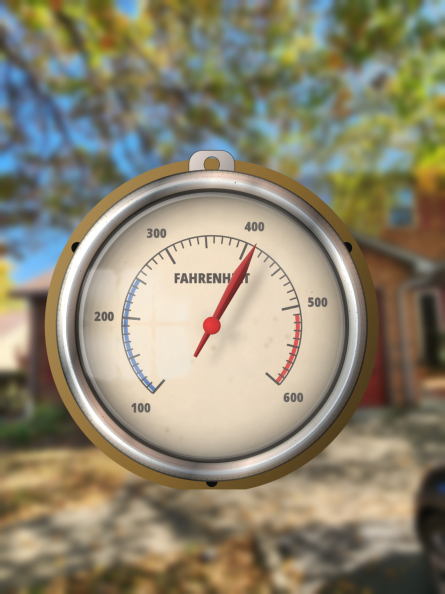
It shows {"value": 410, "unit": "°F"}
